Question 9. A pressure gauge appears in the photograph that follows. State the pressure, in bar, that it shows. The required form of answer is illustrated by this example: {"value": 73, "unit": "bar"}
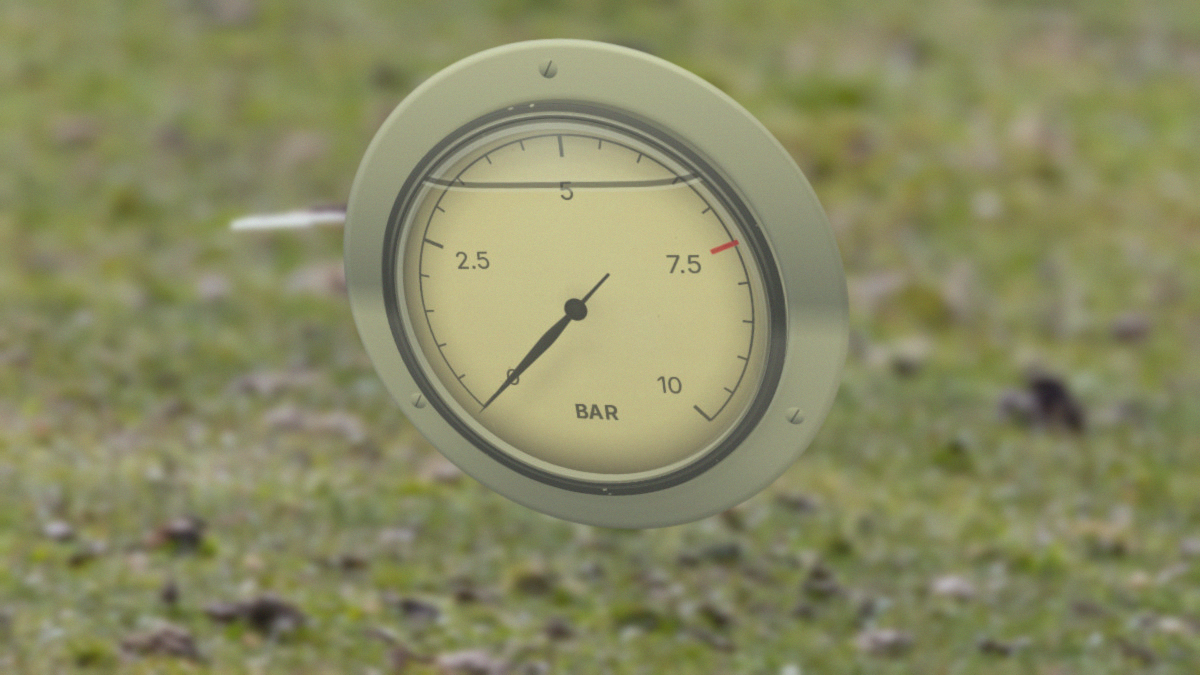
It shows {"value": 0, "unit": "bar"}
